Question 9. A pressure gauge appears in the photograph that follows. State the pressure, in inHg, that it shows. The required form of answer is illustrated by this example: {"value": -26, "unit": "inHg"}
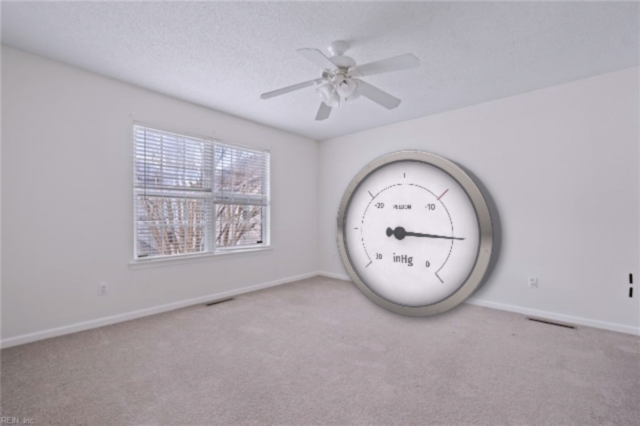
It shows {"value": -5, "unit": "inHg"}
